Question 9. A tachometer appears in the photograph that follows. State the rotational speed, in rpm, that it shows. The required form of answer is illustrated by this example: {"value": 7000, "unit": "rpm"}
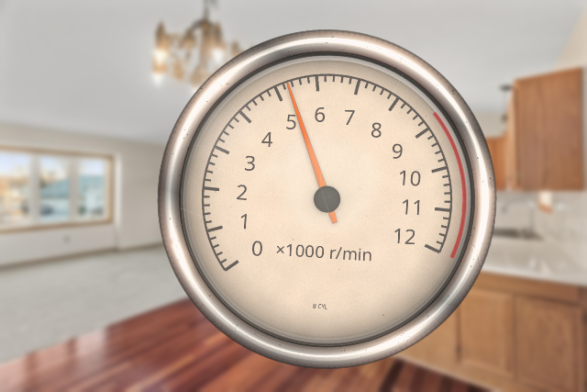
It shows {"value": 5300, "unit": "rpm"}
